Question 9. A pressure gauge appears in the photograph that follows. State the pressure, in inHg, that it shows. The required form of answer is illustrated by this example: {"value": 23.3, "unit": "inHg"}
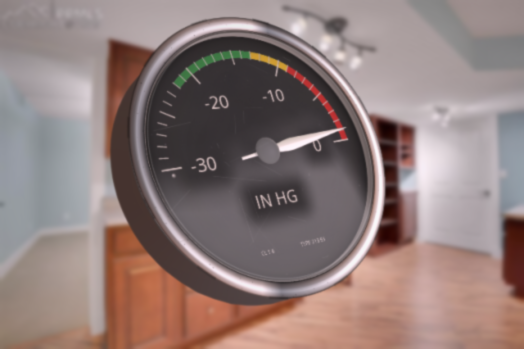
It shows {"value": -1, "unit": "inHg"}
